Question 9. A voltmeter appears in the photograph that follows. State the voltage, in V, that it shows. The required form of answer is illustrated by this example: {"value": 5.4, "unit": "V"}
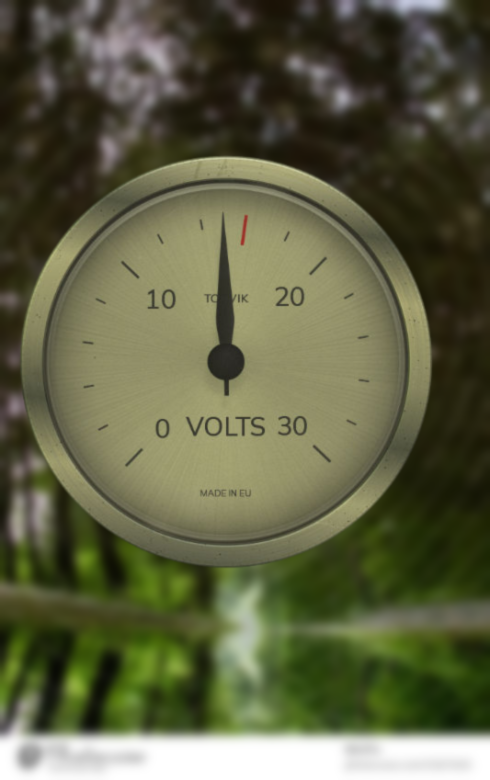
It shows {"value": 15, "unit": "V"}
